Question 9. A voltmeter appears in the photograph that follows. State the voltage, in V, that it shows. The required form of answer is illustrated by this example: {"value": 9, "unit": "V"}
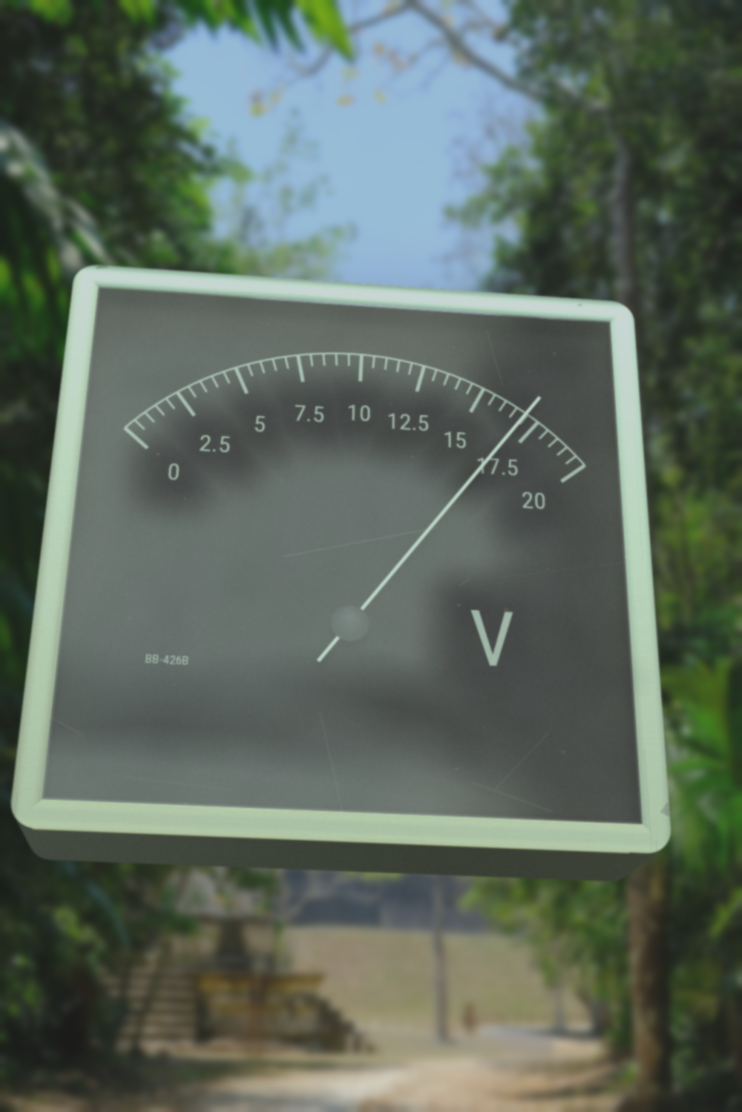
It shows {"value": 17, "unit": "V"}
